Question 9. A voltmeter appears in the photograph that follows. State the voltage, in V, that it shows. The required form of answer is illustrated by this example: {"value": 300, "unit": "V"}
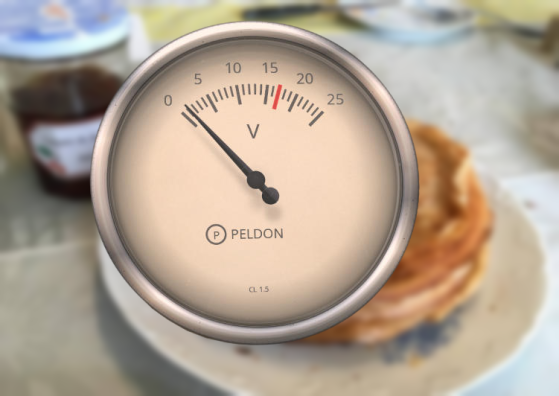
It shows {"value": 1, "unit": "V"}
